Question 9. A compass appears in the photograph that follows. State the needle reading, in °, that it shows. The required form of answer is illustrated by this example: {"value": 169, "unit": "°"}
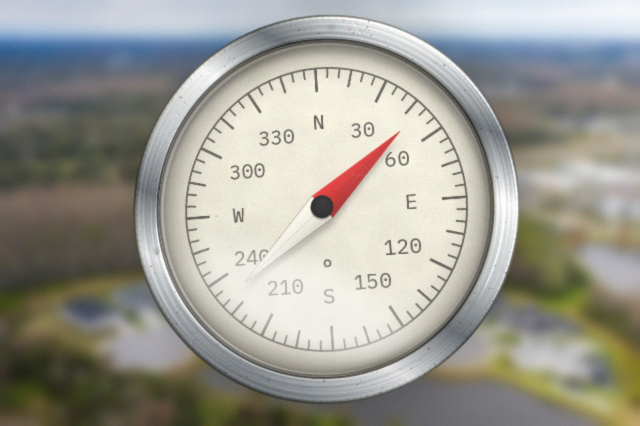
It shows {"value": 50, "unit": "°"}
